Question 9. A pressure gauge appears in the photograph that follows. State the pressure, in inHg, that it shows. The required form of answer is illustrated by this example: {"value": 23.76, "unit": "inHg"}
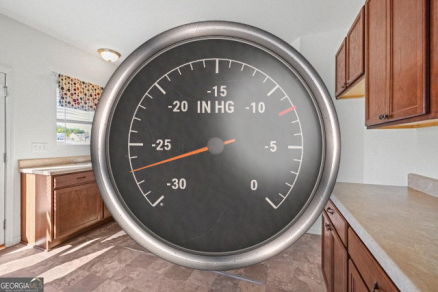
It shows {"value": -27, "unit": "inHg"}
